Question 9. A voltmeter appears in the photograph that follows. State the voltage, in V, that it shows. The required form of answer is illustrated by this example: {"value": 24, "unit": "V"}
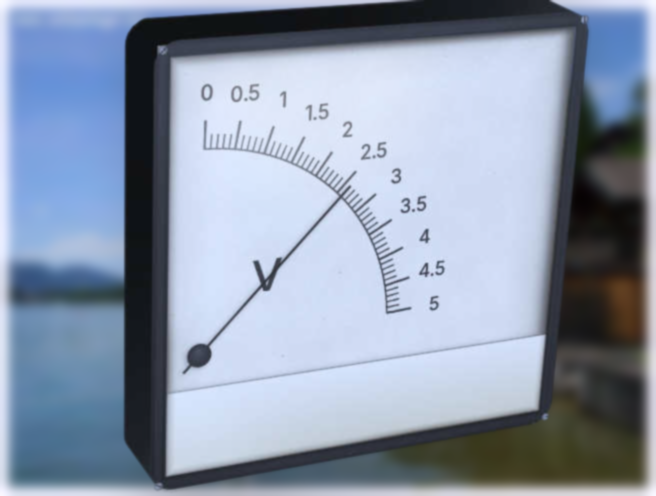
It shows {"value": 2.5, "unit": "V"}
